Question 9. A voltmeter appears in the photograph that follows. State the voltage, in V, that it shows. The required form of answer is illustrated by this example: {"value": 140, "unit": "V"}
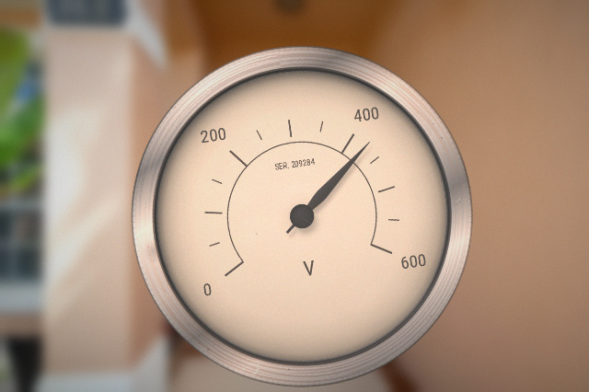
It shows {"value": 425, "unit": "V"}
